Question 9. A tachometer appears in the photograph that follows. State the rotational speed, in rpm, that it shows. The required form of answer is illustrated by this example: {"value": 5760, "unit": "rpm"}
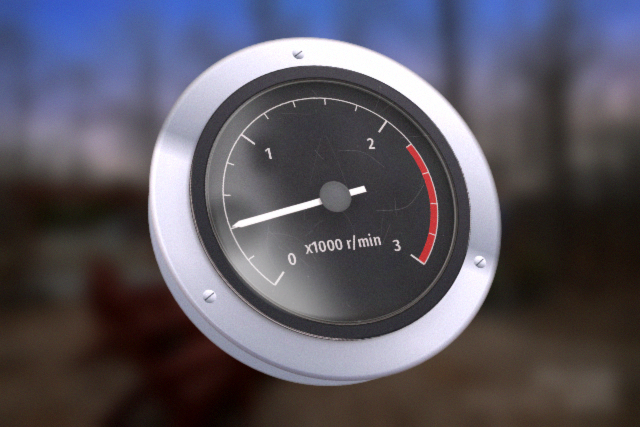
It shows {"value": 400, "unit": "rpm"}
